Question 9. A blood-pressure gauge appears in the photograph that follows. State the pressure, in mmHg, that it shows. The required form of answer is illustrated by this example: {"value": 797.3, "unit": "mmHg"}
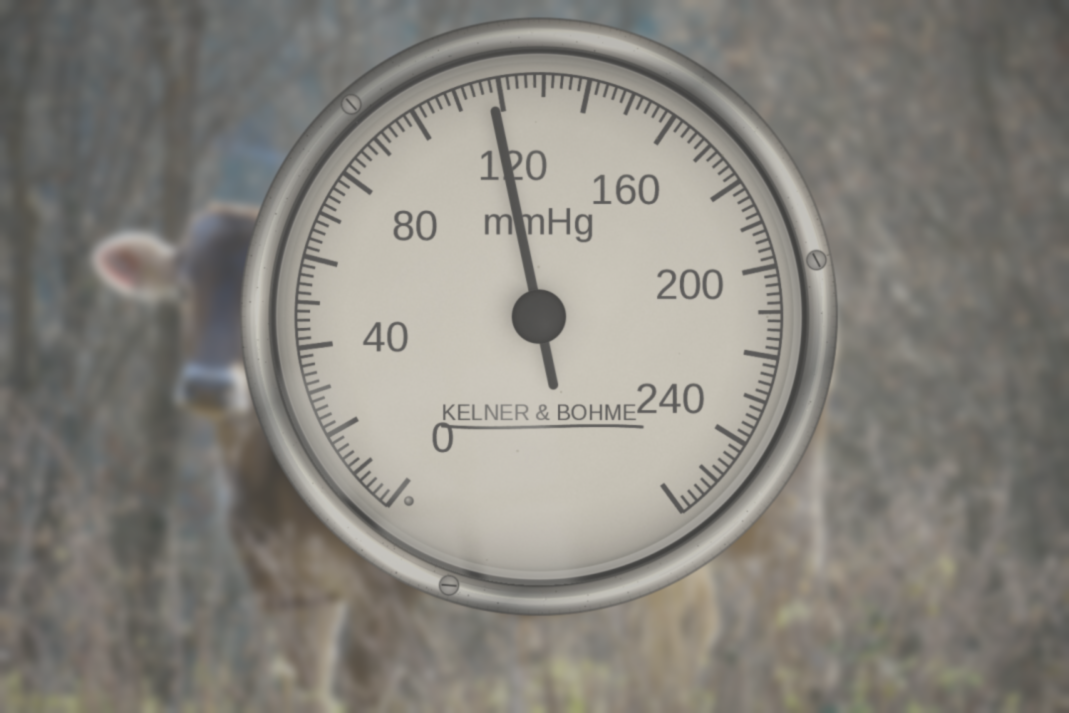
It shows {"value": 118, "unit": "mmHg"}
